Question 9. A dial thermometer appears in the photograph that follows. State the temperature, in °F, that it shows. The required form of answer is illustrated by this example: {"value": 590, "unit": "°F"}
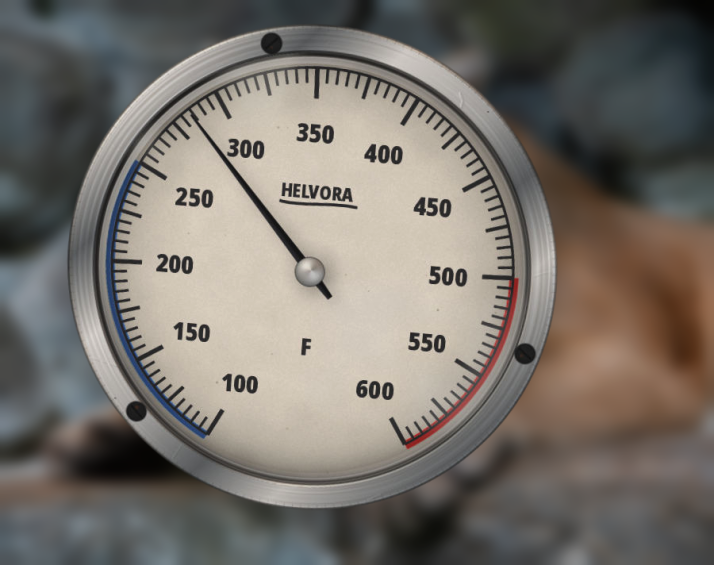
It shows {"value": 285, "unit": "°F"}
